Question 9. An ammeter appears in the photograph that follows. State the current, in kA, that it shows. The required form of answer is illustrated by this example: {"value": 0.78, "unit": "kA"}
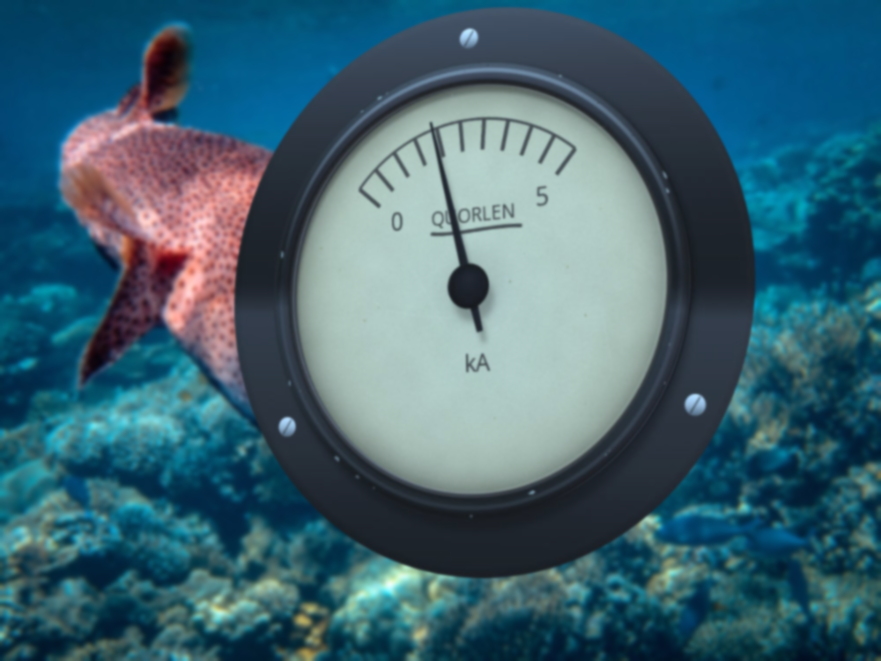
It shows {"value": 2, "unit": "kA"}
